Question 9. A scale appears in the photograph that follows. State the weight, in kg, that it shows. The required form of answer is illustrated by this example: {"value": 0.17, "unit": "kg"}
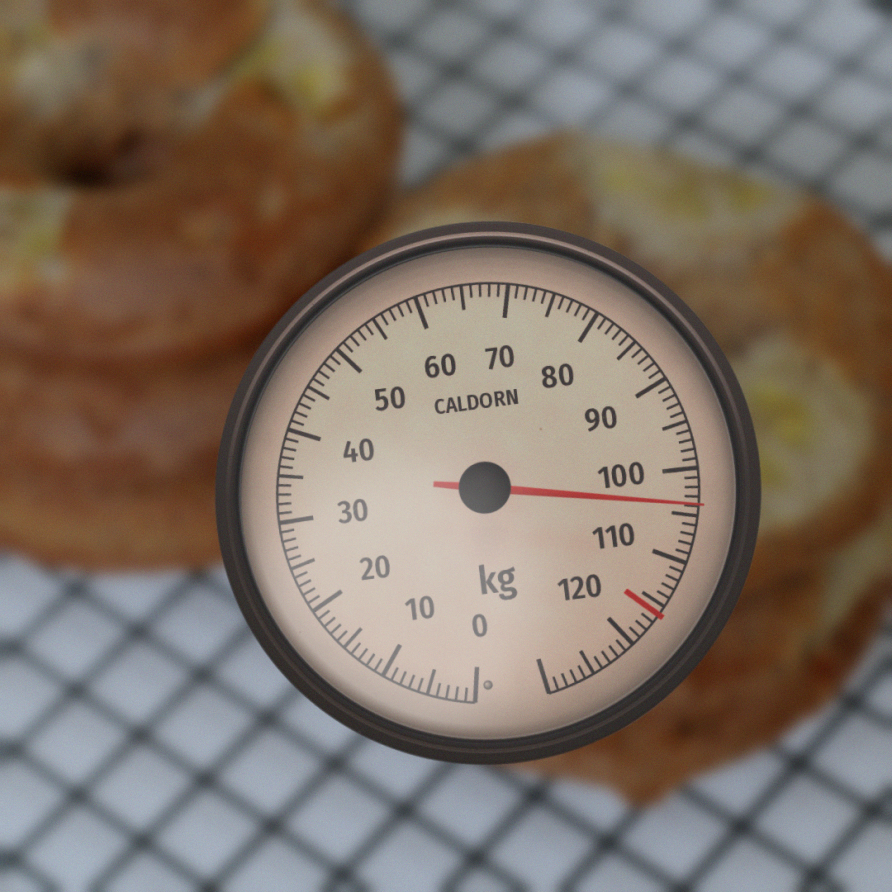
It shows {"value": 104, "unit": "kg"}
